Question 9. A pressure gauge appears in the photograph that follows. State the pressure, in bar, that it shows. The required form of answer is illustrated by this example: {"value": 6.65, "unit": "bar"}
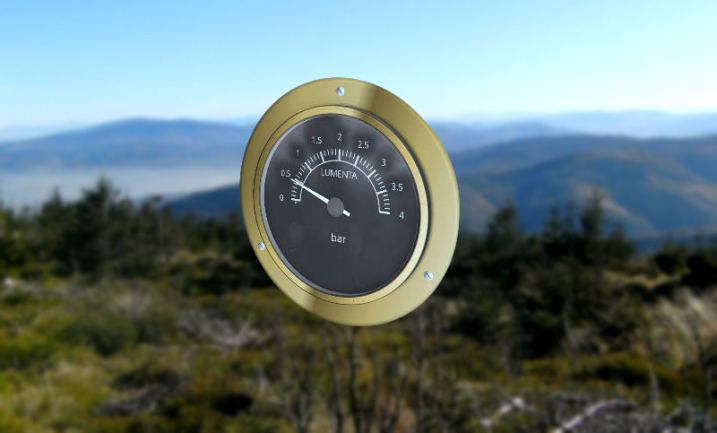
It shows {"value": 0.5, "unit": "bar"}
